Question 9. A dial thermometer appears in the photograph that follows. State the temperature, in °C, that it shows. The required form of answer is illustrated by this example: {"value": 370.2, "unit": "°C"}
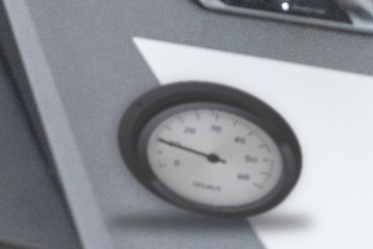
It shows {"value": 10, "unit": "°C"}
